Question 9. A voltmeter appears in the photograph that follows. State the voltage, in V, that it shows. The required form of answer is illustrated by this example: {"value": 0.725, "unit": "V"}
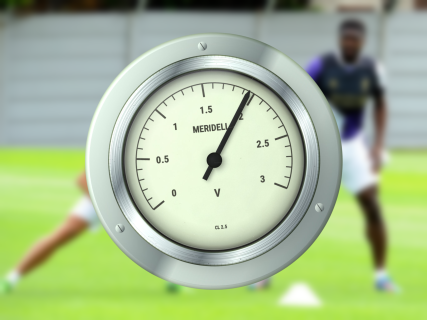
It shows {"value": 1.95, "unit": "V"}
